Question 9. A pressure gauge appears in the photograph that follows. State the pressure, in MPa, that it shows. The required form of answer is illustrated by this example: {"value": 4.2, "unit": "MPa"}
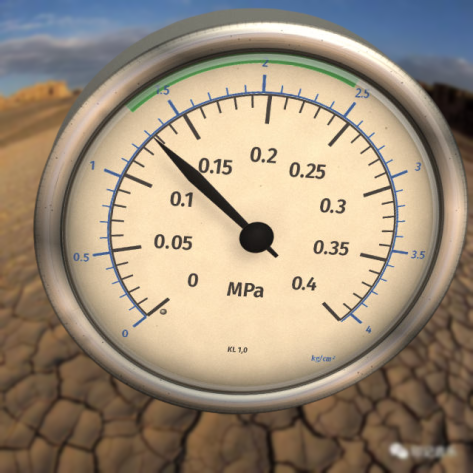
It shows {"value": 0.13, "unit": "MPa"}
